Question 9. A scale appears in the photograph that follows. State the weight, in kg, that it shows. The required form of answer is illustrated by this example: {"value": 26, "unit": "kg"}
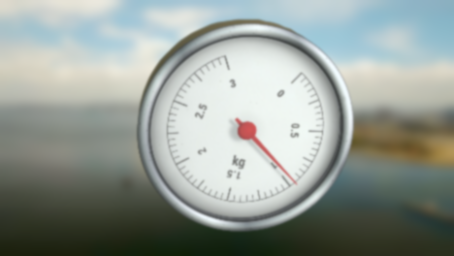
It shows {"value": 0.95, "unit": "kg"}
